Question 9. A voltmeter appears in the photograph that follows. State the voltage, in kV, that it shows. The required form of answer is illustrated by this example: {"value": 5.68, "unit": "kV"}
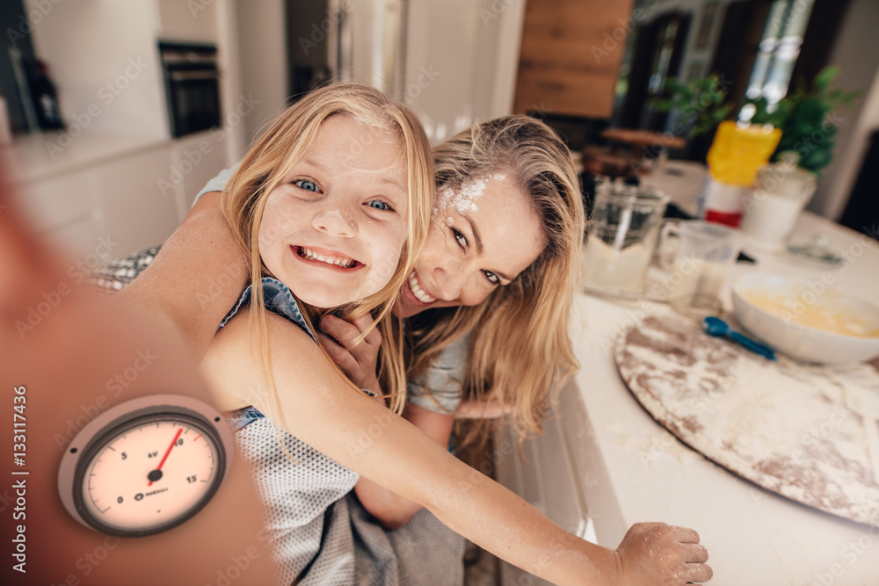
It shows {"value": 9.5, "unit": "kV"}
